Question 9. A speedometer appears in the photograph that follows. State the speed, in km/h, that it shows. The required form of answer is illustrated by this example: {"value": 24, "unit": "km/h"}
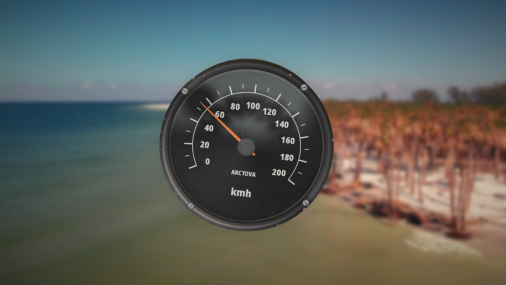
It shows {"value": 55, "unit": "km/h"}
